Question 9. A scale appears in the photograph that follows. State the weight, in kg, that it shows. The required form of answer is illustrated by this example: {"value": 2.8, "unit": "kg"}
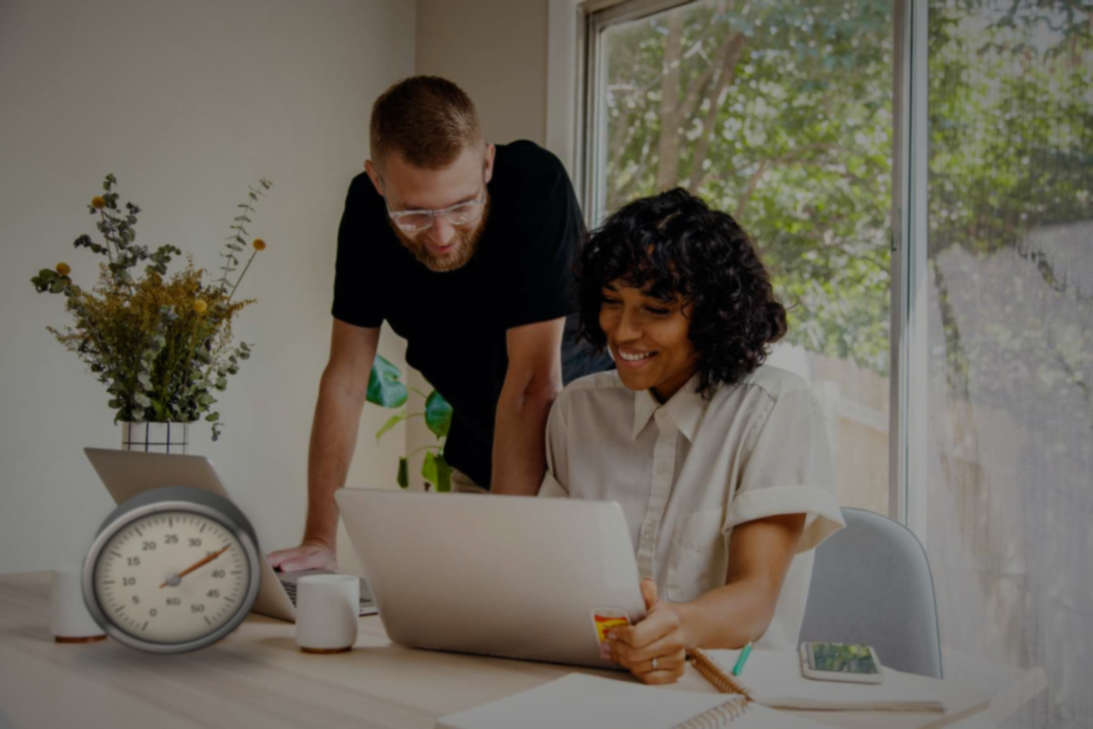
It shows {"value": 35, "unit": "kg"}
